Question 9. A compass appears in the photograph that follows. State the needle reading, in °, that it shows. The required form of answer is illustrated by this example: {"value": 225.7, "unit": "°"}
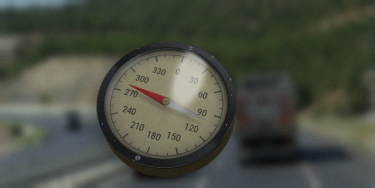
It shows {"value": 280, "unit": "°"}
